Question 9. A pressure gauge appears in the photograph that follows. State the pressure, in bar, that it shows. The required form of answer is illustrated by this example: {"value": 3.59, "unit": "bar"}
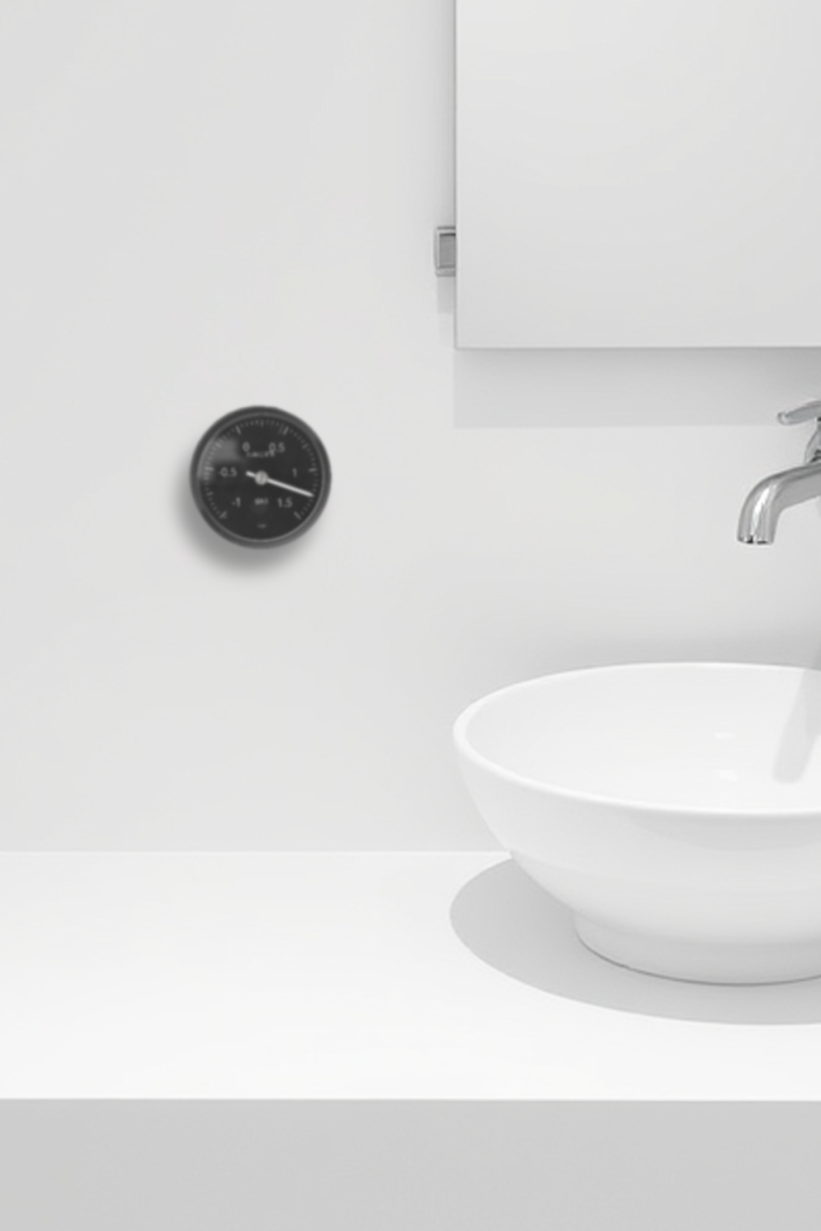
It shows {"value": 1.25, "unit": "bar"}
